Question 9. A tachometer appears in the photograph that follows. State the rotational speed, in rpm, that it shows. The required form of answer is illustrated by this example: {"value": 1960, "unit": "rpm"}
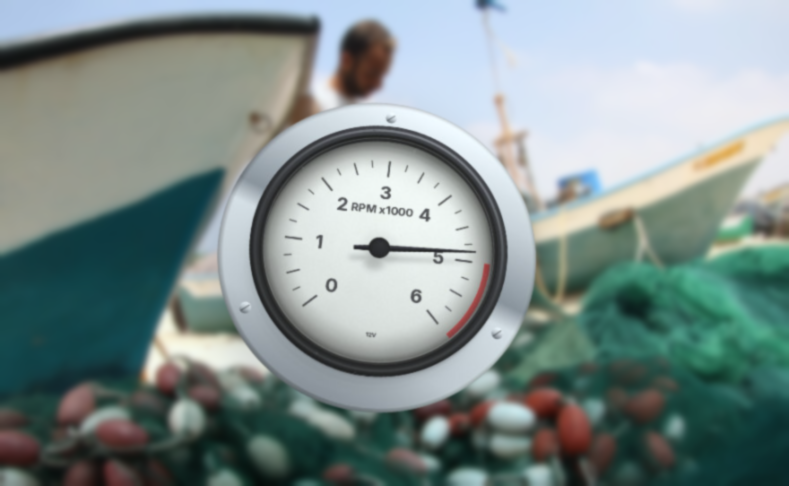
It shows {"value": 4875, "unit": "rpm"}
